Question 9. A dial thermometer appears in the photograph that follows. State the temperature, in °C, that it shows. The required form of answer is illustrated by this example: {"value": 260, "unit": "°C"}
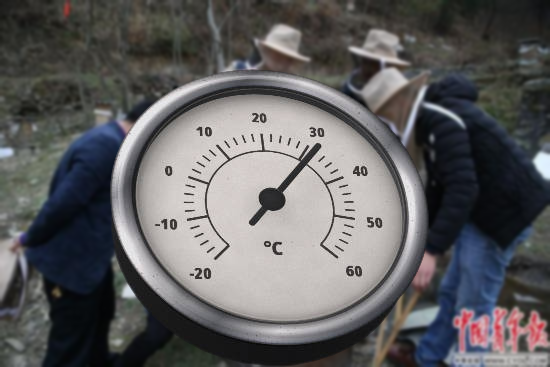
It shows {"value": 32, "unit": "°C"}
